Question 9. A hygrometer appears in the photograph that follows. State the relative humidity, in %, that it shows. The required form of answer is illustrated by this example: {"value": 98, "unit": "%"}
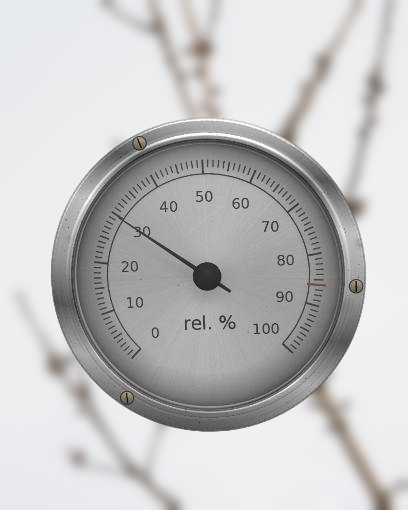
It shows {"value": 30, "unit": "%"}
